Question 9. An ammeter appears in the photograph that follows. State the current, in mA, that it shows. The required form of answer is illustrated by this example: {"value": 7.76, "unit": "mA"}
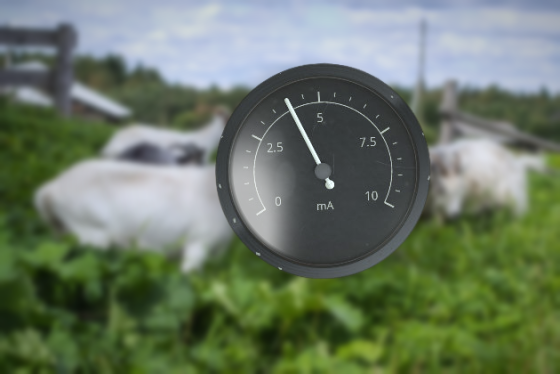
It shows {"value": 4, "unit": "mA"}
